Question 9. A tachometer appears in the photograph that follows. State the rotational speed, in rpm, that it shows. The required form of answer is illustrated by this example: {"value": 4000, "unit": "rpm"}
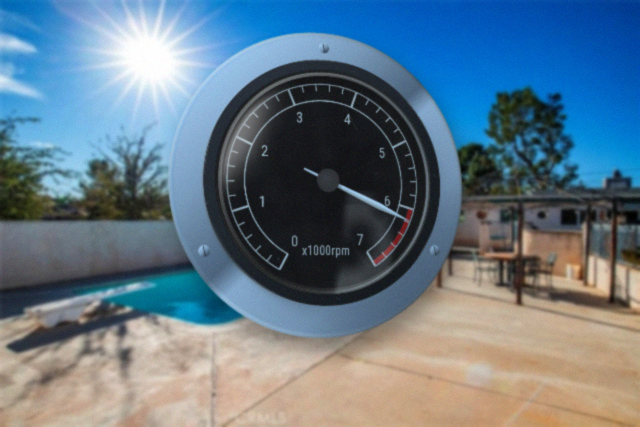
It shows {"value": 6200, "unit": "rpm"}
